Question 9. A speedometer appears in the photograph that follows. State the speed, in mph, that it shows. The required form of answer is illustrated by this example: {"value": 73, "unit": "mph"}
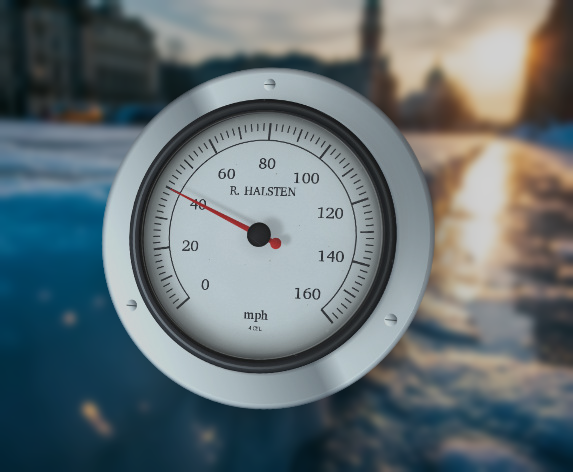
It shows {"value": 40, "unit": "mph"}
